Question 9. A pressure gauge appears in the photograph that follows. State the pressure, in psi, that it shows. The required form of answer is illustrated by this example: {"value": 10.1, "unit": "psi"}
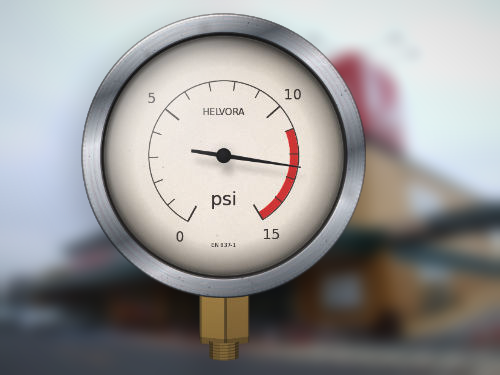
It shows {"value": 12.5, "unit": "psi"}
